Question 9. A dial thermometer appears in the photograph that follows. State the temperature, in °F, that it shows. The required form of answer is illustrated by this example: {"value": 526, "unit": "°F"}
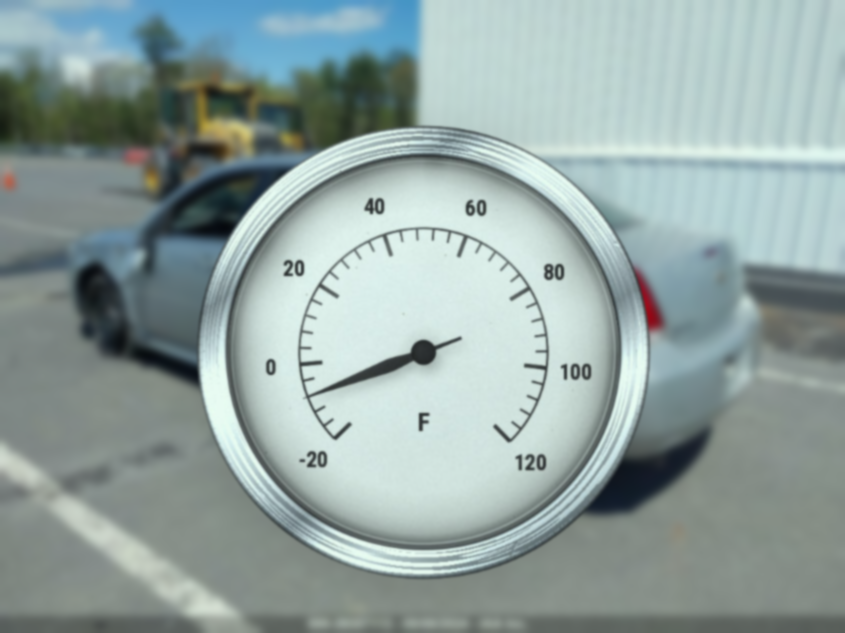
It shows {"value": -8, "unit": "°F"}
